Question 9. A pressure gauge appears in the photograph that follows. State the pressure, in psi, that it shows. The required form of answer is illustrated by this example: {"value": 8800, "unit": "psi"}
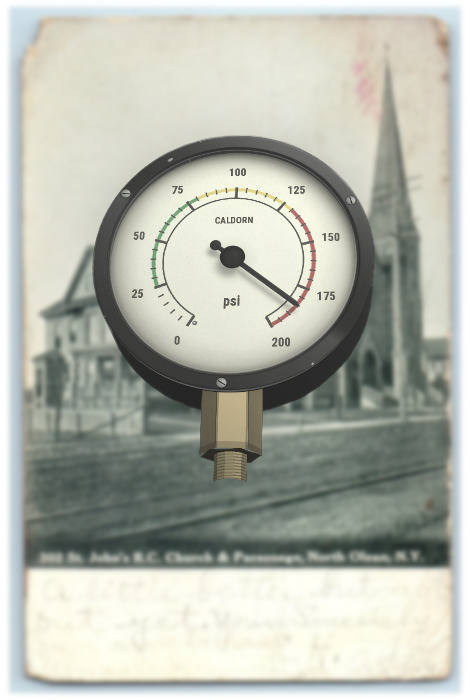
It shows {"value": 185, "unit": "psi"}
